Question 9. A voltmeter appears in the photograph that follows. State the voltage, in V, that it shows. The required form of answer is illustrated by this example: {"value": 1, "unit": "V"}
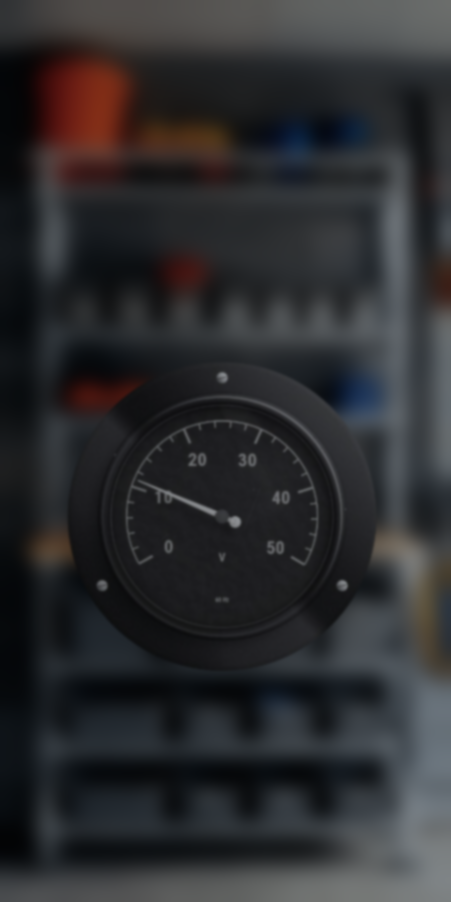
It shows {"value": 11, "unit": "V"}
